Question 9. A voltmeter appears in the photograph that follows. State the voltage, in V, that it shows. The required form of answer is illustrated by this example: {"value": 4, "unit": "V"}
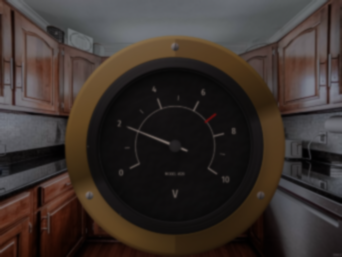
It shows {"value": 2, "unit": "V"}
